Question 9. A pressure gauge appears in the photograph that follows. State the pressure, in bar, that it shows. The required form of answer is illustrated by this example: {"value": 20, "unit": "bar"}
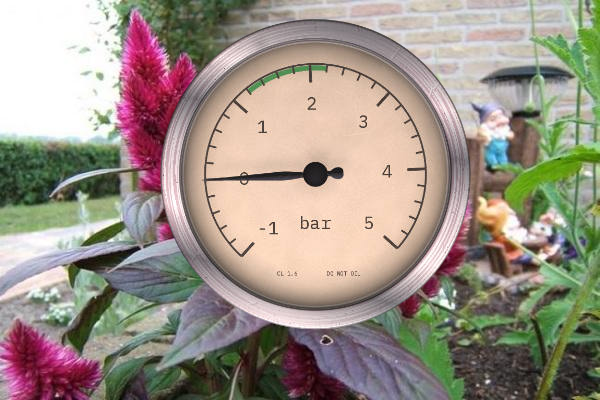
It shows {"value": 0, "unit": "bar"}
